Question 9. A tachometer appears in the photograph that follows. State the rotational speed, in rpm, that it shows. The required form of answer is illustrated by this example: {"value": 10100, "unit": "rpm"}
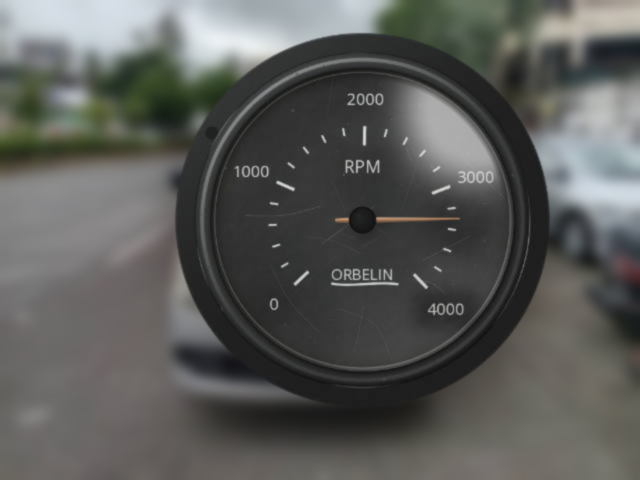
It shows {"value": 3300, "unit": "rpm"}
